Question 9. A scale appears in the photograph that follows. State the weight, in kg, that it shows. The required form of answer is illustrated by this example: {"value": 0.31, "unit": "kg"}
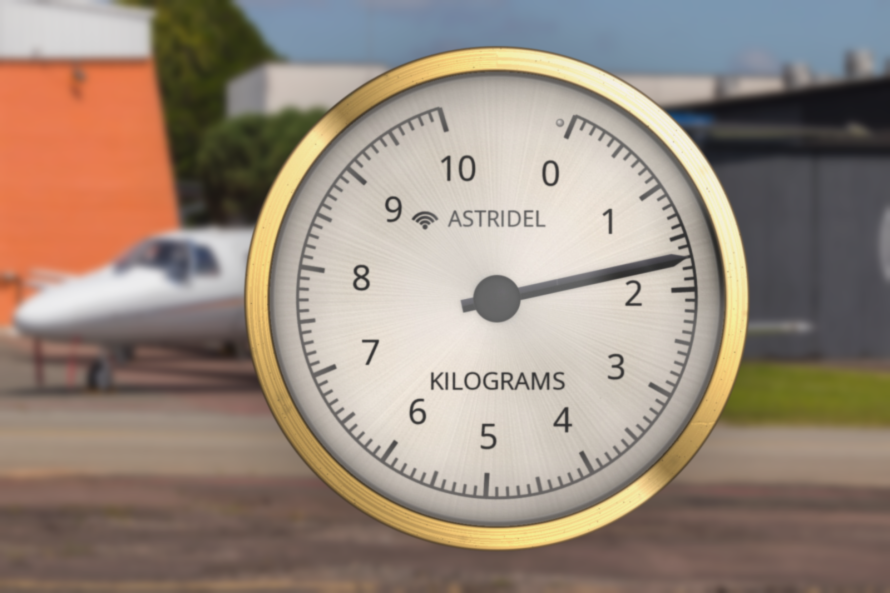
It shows {"value": 1.7, "unit": "kg"}
